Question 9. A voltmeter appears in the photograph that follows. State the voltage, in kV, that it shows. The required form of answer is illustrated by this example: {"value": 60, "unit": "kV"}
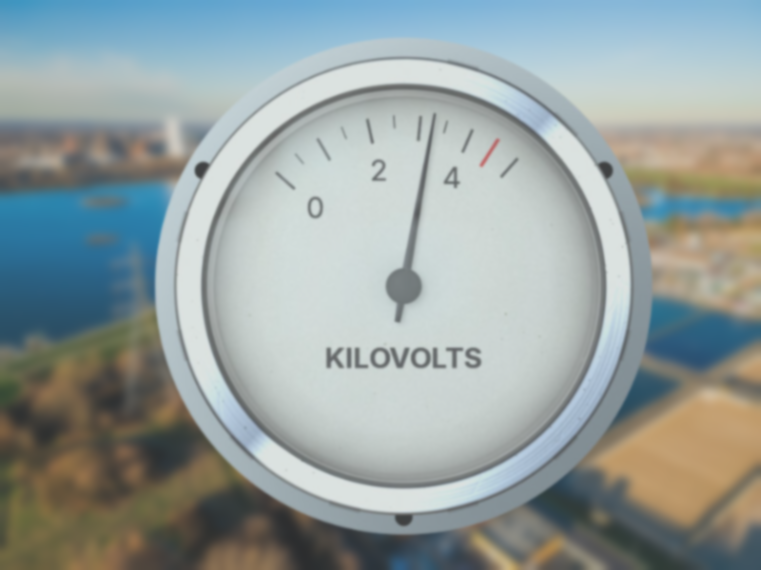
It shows {"value": 3.25, "unit": "kV"}
